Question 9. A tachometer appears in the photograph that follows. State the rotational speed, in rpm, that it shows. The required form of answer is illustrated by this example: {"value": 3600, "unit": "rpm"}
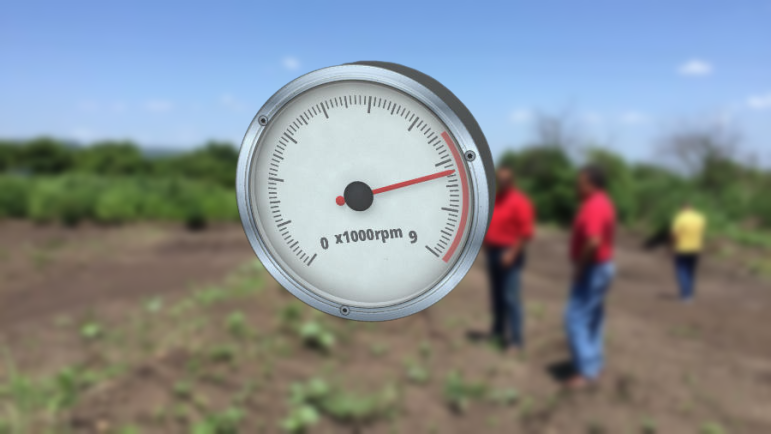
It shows {"value": 7200, "unit": "rpm"}
